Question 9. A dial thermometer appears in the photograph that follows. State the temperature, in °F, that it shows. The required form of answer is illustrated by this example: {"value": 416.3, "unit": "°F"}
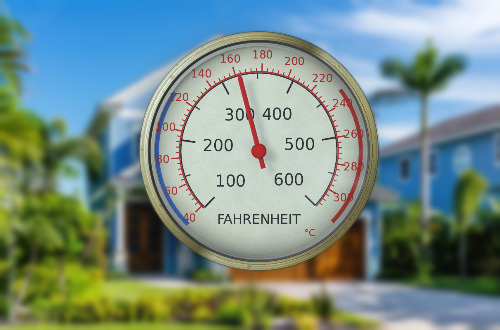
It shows {"value": 325, "unit": "°F"}
